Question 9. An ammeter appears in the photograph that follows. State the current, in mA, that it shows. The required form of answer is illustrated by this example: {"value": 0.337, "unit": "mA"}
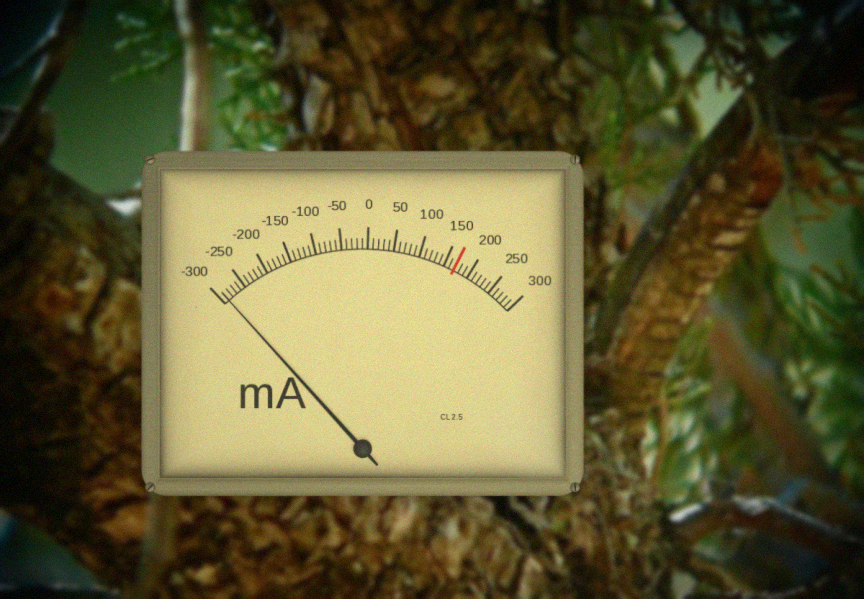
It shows {"value": -290, "unit": "mA"}
